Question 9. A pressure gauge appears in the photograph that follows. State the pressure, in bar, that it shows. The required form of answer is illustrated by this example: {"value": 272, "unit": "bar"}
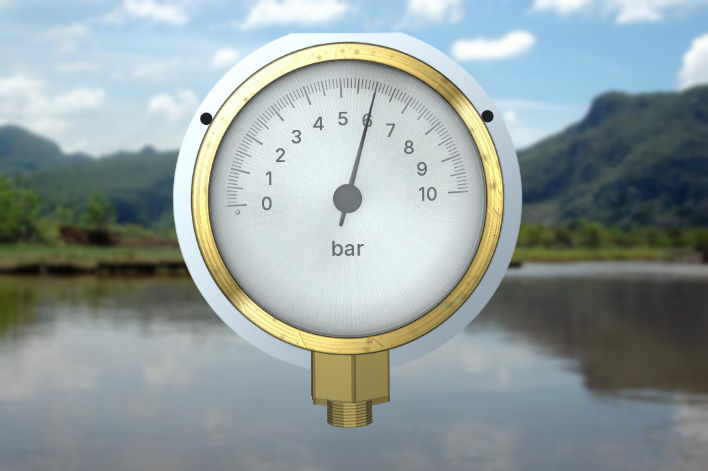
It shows {"value": 6, "unit": "bar"}
